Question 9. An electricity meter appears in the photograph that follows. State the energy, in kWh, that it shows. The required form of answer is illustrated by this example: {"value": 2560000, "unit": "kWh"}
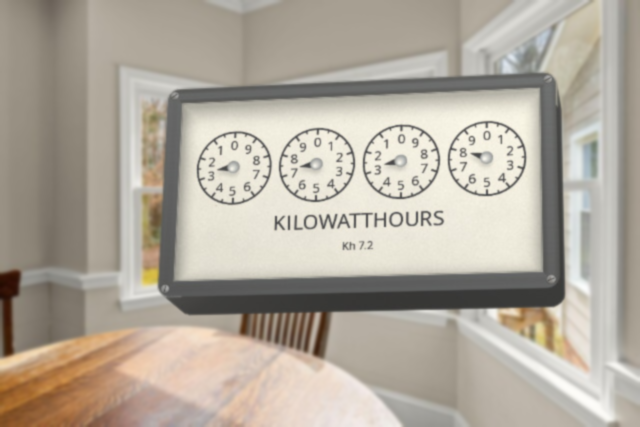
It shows {"value": 2728, "unit": "kWh"}
